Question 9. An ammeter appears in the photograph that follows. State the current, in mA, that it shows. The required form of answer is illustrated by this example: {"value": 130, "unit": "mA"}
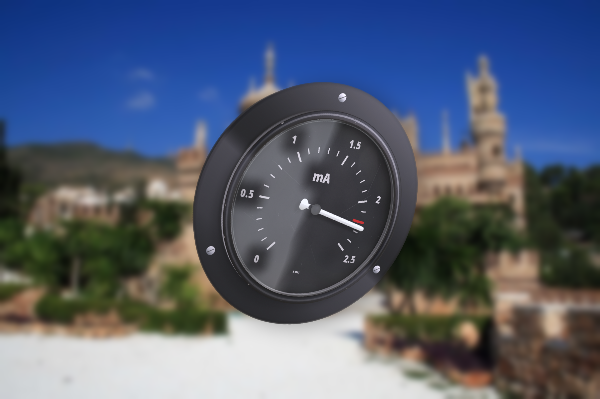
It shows {"value": 2.25, "unit": "mA"}
